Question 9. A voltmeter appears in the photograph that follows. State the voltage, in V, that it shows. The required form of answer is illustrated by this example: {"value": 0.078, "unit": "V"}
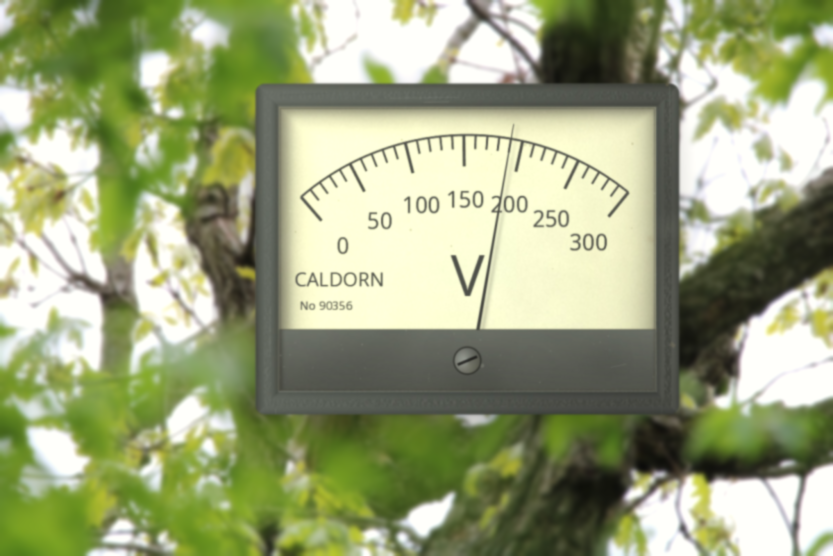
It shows {"value": 190, "unit": "V"}
